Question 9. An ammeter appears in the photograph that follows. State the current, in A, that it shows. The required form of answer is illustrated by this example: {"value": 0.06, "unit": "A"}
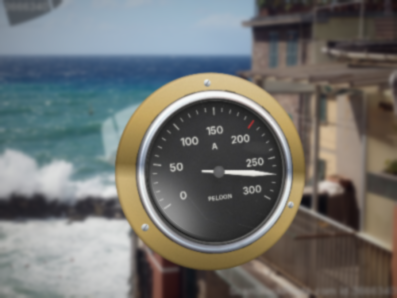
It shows {"value": 270, "unit": "A"}
